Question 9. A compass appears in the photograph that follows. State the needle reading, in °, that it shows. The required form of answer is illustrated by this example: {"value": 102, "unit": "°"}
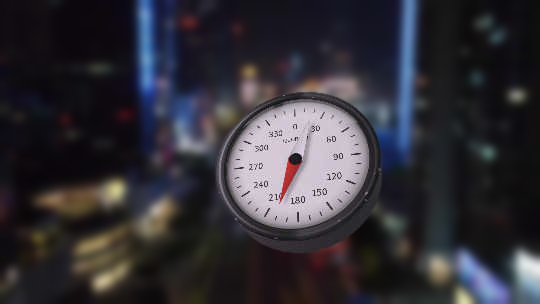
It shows {"value": 200, "unit": "°"}
